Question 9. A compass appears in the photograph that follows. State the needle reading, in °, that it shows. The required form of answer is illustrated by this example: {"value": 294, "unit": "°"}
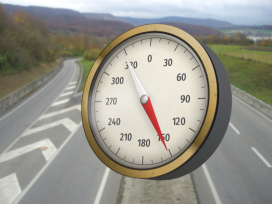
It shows {"value": 150, "unit": "°"}
